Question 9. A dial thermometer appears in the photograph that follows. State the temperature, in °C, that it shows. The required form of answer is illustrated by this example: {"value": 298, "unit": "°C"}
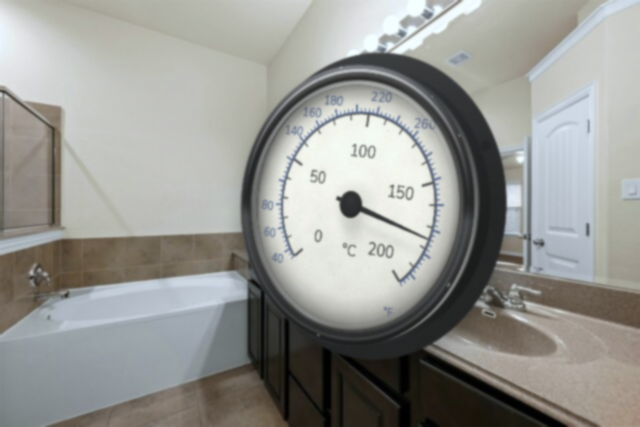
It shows {"value": 175, "unit": "°C"}
